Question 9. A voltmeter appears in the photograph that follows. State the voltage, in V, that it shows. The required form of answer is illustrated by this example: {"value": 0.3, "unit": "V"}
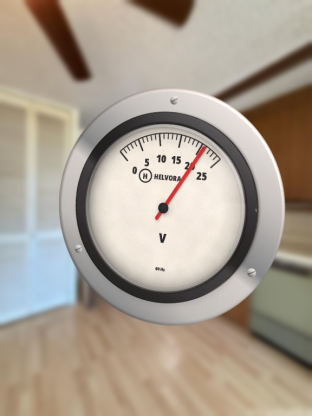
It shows {"value": 21, "unit": "V"}
